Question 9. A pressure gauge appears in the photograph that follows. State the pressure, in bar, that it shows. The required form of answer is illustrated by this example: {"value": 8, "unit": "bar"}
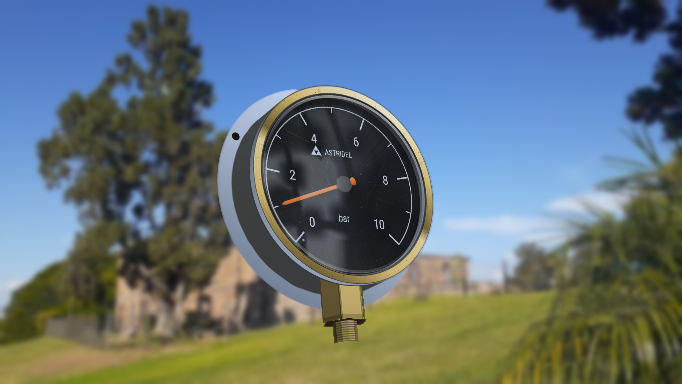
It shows {"value": 1, "unit": "bar"}
